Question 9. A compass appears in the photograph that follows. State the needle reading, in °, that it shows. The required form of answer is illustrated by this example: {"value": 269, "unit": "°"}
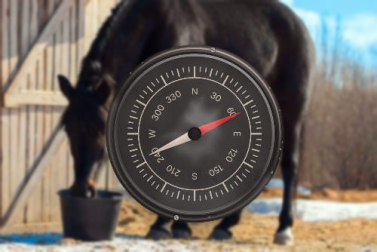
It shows {"value": 65, "unit": "°"}
